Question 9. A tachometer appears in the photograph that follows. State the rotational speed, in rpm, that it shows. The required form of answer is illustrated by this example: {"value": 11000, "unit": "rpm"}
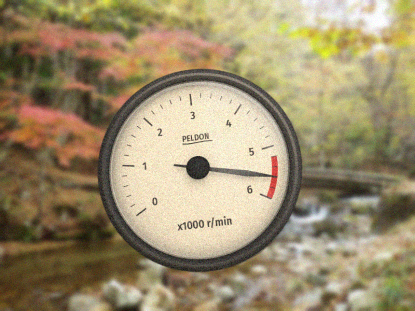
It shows {"value": 5600, "unit": "rpm"}
